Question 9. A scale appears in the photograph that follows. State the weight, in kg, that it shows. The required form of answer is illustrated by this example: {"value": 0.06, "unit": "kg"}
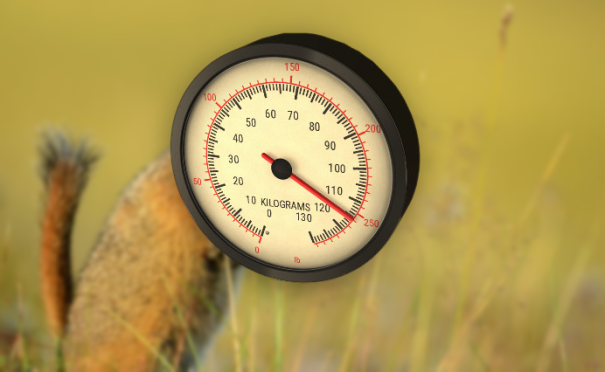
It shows {"value": 115, "unit": "kg"}
